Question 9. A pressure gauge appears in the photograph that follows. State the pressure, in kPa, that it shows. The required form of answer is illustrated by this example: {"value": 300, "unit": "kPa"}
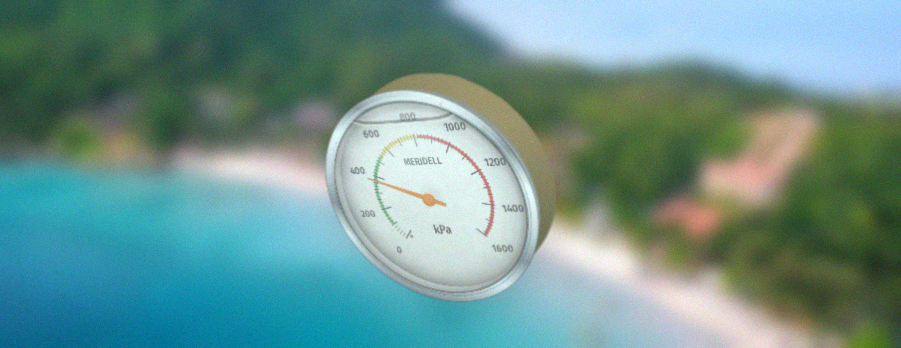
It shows {"value": 400, "unit": "kPa"}
